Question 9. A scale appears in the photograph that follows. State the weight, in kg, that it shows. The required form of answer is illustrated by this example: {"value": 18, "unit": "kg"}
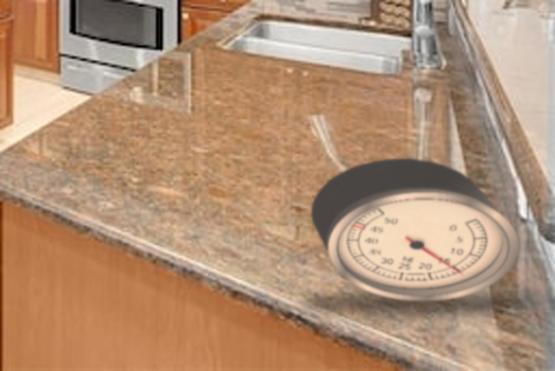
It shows {"value": 15, "unit": "kg"}
